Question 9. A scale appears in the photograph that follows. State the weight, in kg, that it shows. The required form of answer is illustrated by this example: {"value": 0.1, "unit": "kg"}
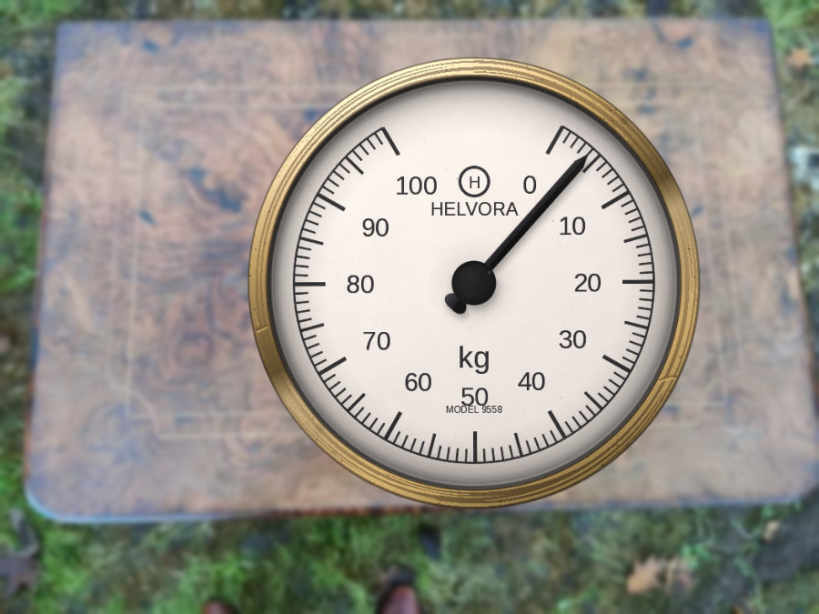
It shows {"value": 4, "unit": "kg"}
